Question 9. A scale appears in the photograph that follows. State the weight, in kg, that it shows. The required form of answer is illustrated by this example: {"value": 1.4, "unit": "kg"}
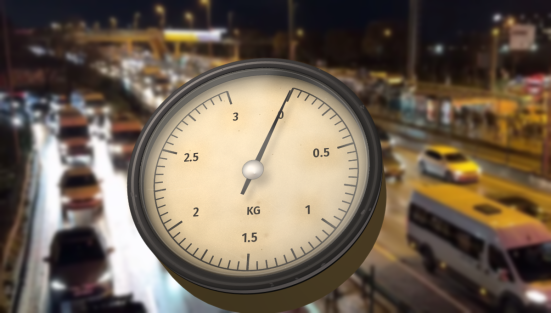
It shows {"value": 0, "unit": "kg"}
